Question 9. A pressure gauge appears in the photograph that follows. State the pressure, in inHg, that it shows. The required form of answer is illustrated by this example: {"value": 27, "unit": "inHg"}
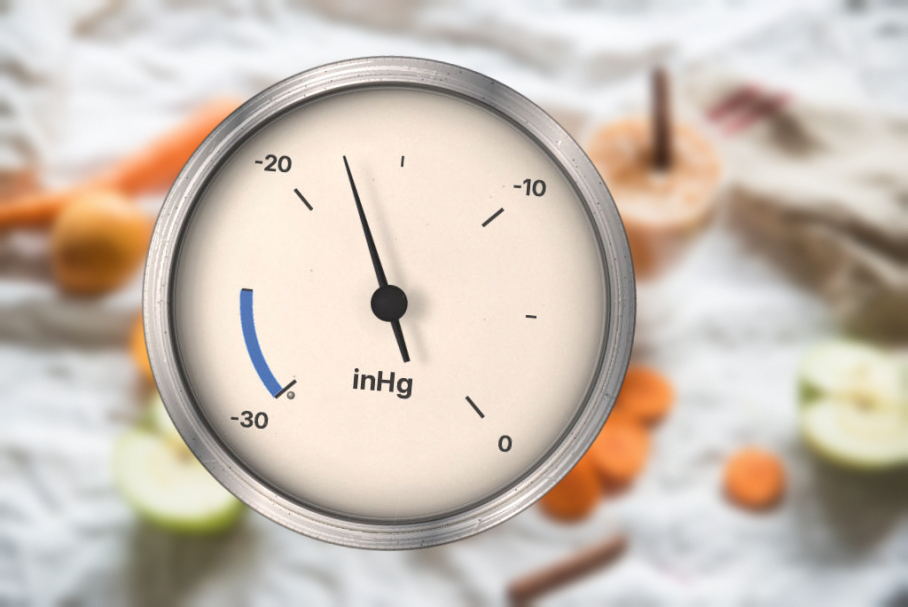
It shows {"value": -17.5, "unit": "inHg"}
